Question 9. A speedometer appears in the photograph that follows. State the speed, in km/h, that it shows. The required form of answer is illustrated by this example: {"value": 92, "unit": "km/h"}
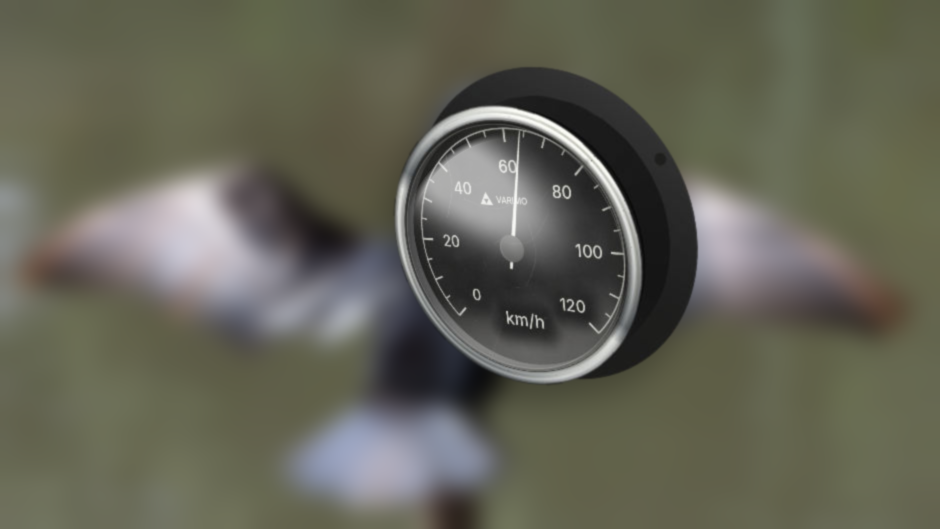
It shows {"value": 65, "unit": "km/h"}
